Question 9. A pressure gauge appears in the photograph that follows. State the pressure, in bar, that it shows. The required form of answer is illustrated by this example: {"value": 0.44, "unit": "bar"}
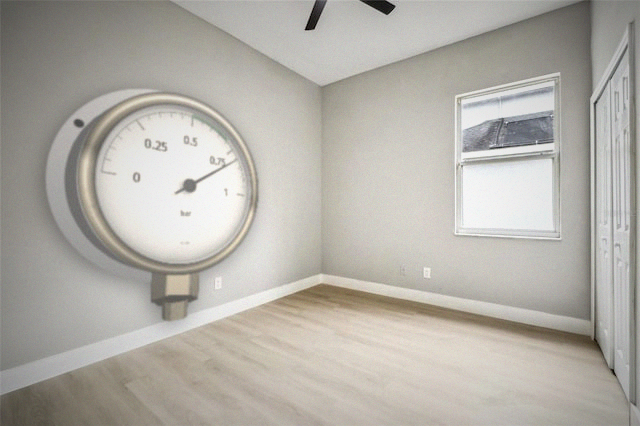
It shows {"value": 0.8, "unit": "bar"}
